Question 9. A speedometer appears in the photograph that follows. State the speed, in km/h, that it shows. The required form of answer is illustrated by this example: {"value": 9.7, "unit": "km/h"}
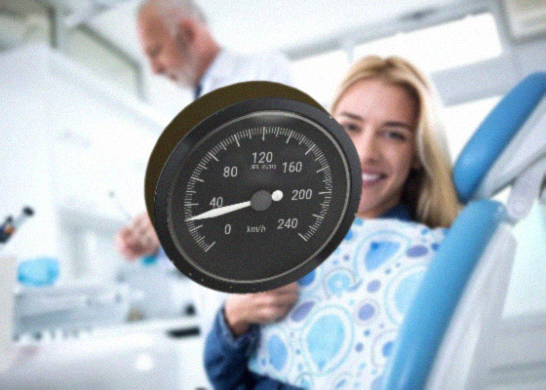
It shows {"value": 30, "unit": "km/h"}
